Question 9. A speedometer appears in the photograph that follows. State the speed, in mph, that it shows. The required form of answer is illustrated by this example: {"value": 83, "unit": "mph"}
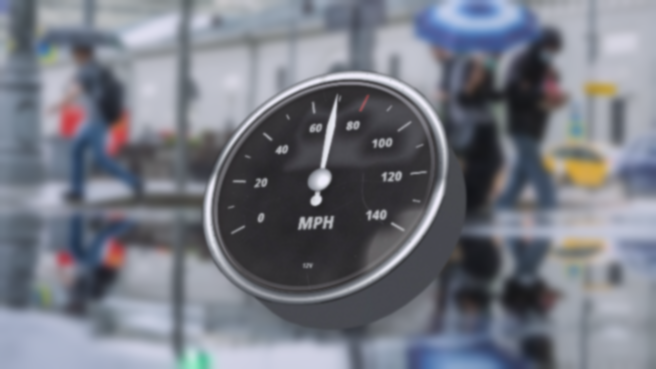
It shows {"value": 70, "unit": "mph"}
